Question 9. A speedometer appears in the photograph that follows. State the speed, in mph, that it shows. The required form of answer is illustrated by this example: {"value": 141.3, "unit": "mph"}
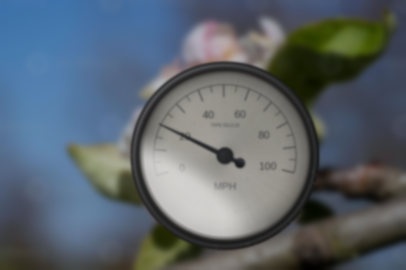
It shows {"value": 20, "unit": "mph"}
